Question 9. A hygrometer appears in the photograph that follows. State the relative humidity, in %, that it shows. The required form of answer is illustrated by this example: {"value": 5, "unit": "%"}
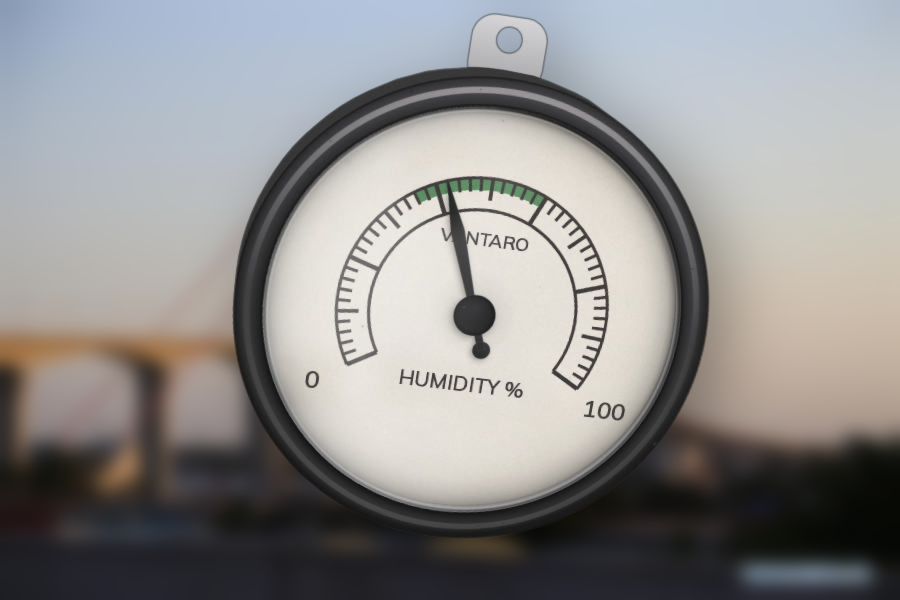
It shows {"value": 42, "unit": "%"}
